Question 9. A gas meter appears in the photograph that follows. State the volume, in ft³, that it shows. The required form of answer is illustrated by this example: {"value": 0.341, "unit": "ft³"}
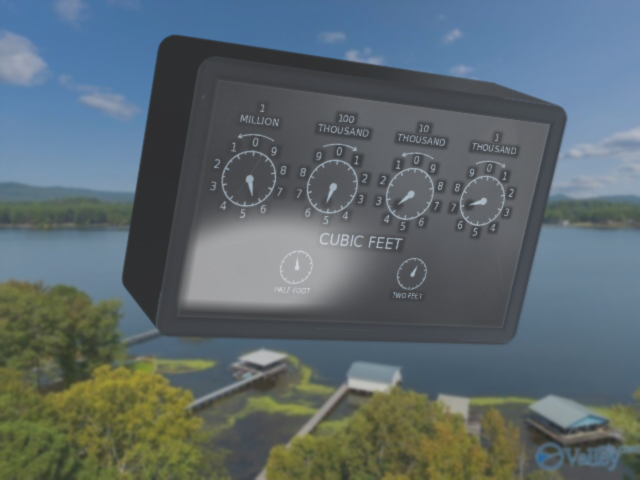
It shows {"value": 553700, "unit": "ft³"}
